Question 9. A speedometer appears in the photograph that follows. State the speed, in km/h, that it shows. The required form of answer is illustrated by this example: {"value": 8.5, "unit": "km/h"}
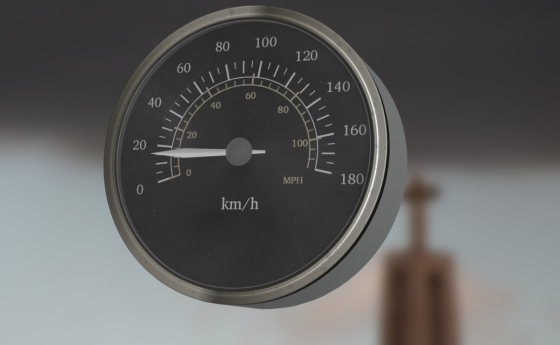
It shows {"value": 15, "unit": "km/h"}
